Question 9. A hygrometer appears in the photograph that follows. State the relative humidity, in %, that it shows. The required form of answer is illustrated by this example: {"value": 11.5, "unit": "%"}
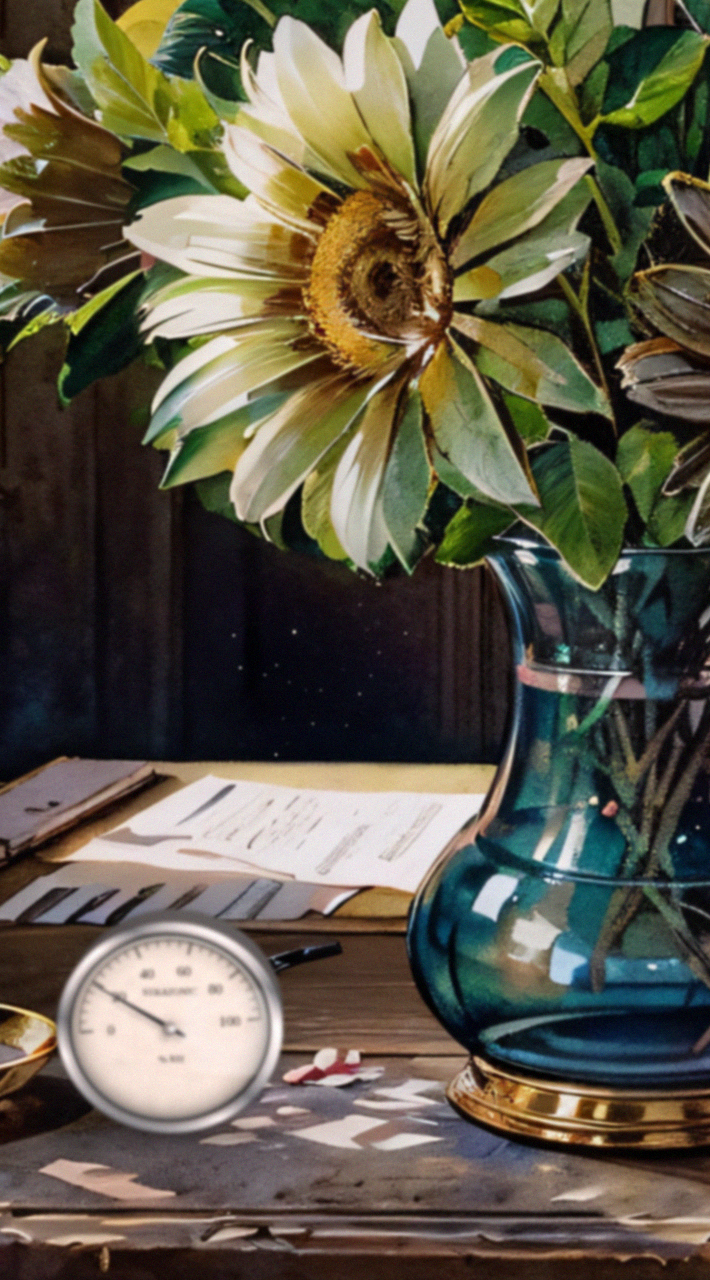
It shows {"value": 20, "unit": "%"}
